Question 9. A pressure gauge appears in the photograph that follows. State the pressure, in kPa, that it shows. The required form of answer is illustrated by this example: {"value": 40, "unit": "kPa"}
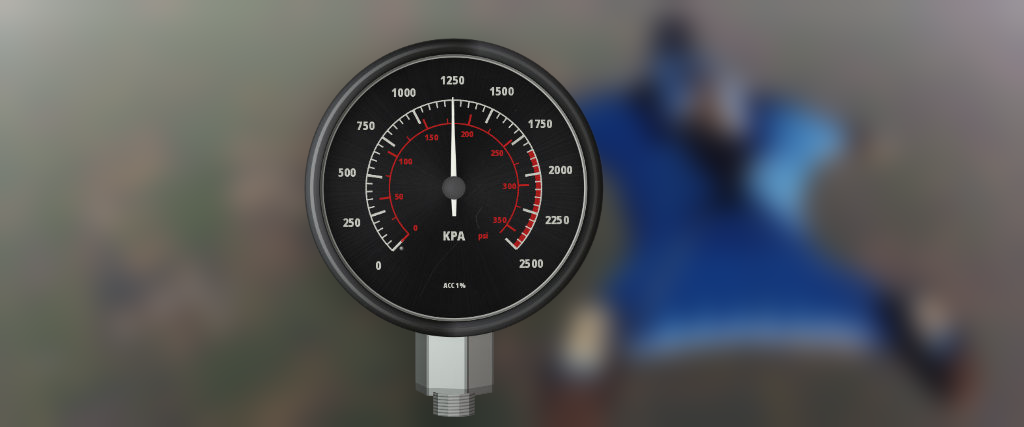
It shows {"value": 1250, "unit": "kPa"}
